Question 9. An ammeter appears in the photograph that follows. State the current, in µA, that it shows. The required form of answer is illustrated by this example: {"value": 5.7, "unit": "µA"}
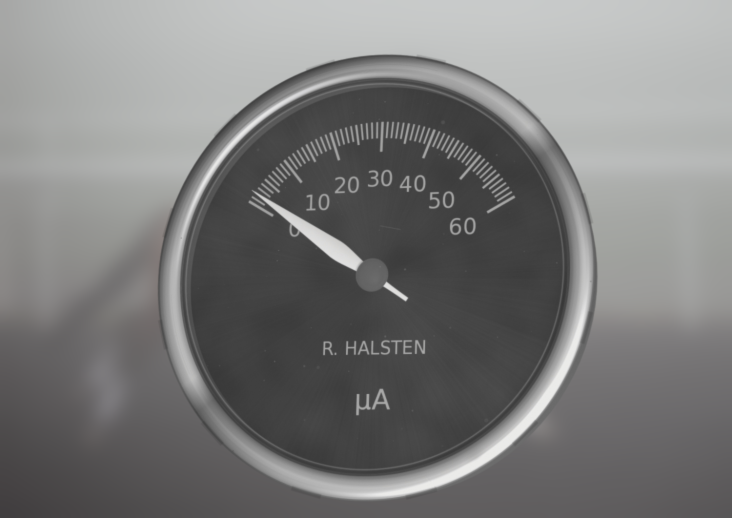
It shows {"value": 2, "unit": "µA"}
